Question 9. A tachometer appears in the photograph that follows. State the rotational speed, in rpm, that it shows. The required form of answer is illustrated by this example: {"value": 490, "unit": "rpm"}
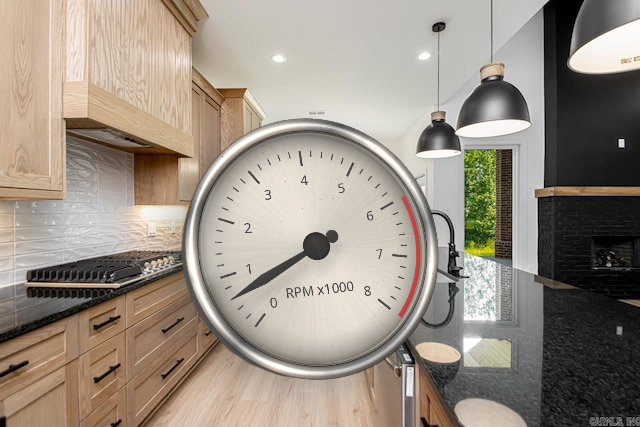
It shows {"value": 600, "unit": "rpm"}
